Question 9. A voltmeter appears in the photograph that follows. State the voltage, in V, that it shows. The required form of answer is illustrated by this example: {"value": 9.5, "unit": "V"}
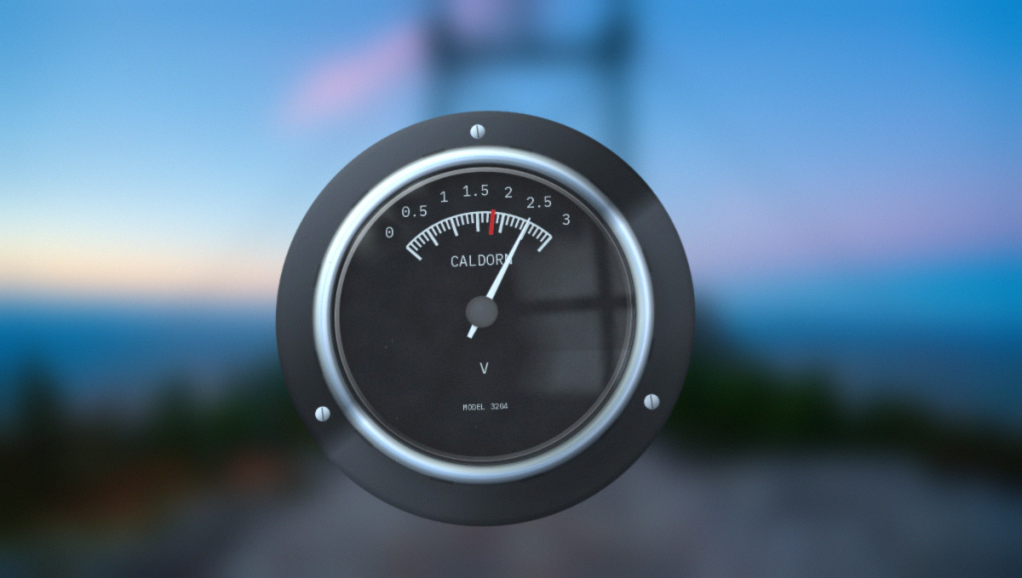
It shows {"value": 2.5, "unit": "V"}
